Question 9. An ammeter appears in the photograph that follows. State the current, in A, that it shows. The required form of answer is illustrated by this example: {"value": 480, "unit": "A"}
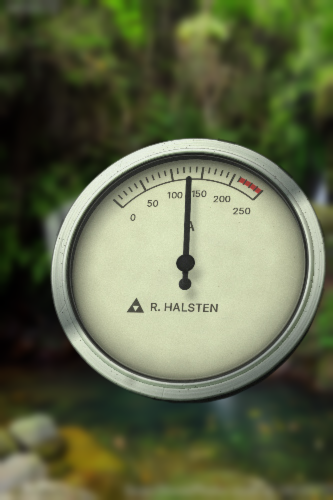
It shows {"value": 130, "unit": "A"}
